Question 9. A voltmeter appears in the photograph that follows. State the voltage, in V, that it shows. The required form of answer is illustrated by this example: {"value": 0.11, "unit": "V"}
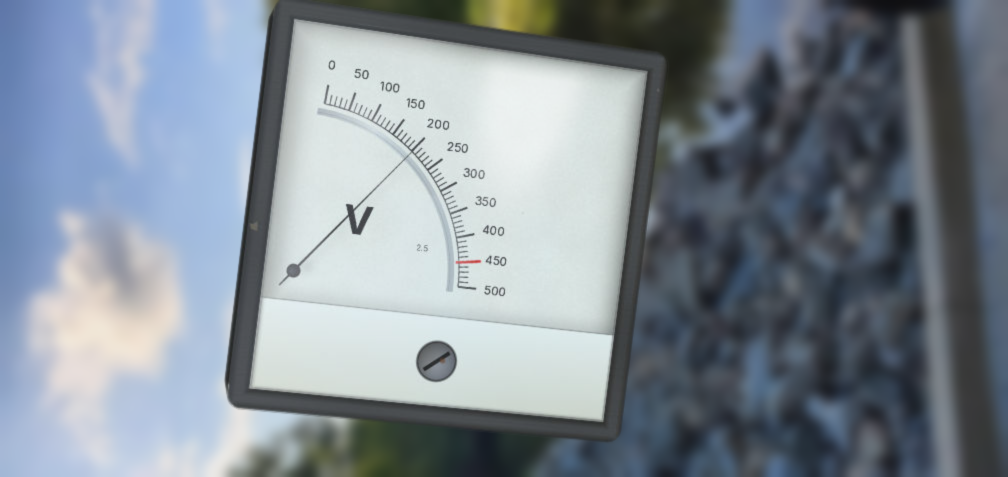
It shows {"value": 200, "unit": "V"}
